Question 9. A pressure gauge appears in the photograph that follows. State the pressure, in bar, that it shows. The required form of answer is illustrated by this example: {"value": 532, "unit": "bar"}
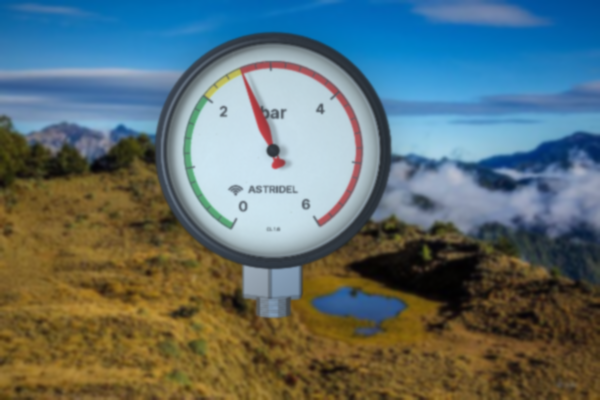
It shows {"value": 2.6, "unit": "bar"}
